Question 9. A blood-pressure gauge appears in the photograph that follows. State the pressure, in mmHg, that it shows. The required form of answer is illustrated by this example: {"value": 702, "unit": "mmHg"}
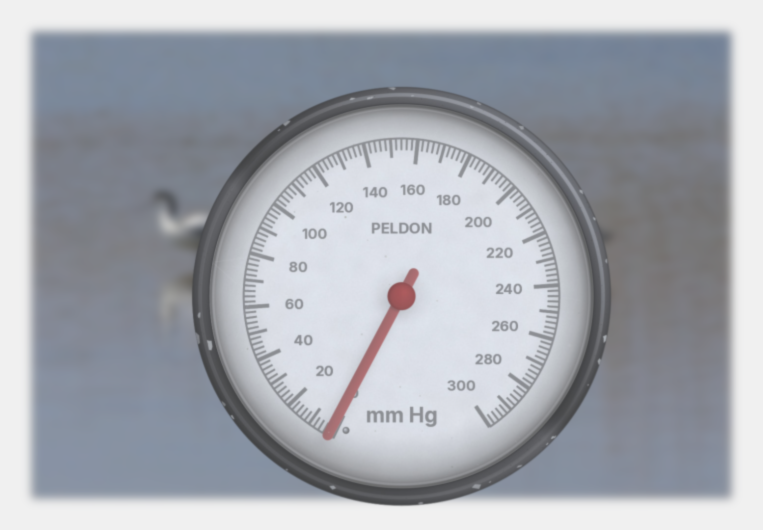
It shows {"value": 2, "unit": "mmHg"}
